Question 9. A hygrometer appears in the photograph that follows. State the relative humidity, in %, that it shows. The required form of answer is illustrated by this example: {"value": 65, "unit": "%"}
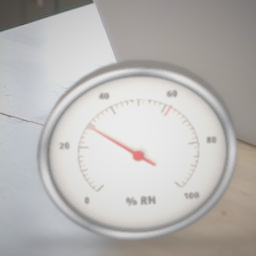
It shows {"value": 30, "unit": "%"}
